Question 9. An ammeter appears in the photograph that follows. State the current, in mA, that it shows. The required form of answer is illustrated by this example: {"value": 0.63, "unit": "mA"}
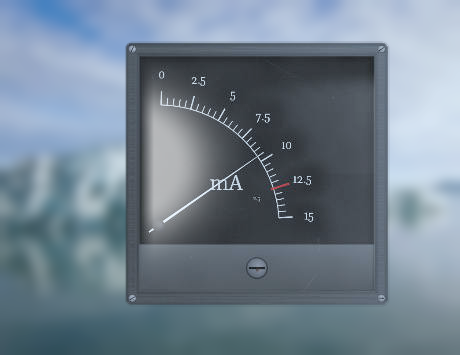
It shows {"value": 9.5, "unit": "mA"}
